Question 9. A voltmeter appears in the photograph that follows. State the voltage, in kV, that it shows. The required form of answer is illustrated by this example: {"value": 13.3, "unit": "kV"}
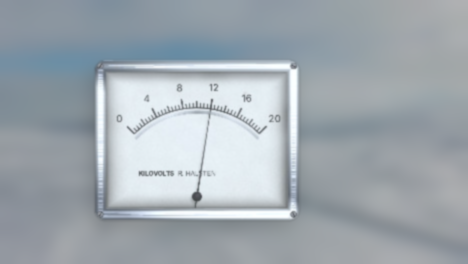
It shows {"value": 12, "unit": "kV"}
